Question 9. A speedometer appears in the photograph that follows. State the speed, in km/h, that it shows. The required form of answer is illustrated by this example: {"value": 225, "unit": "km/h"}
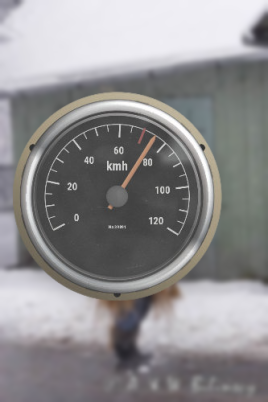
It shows {"value": 75, "unit": "km/h"}
